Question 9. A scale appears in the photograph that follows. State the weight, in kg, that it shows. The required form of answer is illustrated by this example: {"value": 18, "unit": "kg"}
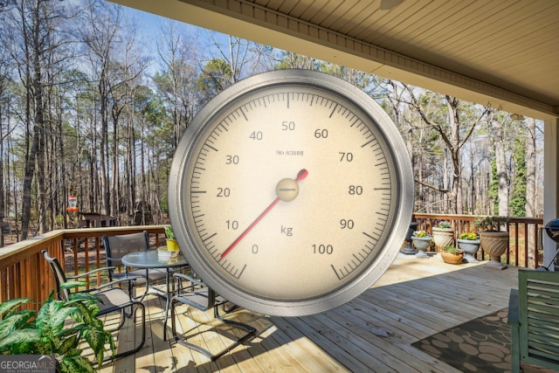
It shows {"value": 5, "unit": "kg"}
